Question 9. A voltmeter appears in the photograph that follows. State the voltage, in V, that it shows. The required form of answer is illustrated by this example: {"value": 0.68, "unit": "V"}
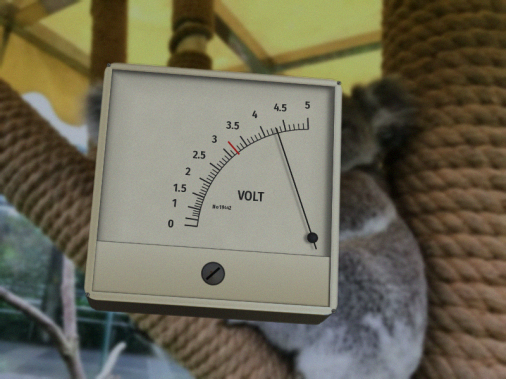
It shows {"value": 4.3, "unit": "V"}
